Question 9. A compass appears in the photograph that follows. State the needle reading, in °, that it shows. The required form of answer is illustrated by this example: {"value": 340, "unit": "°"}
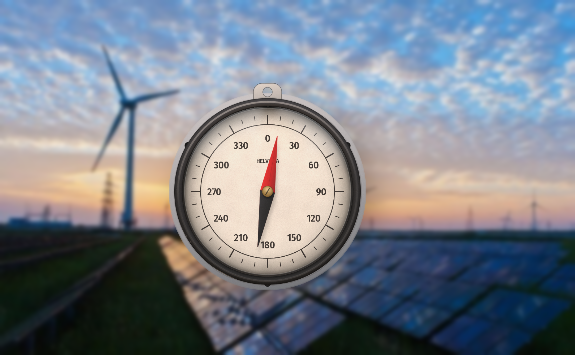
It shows {"value": 10, "unit": "°"}
